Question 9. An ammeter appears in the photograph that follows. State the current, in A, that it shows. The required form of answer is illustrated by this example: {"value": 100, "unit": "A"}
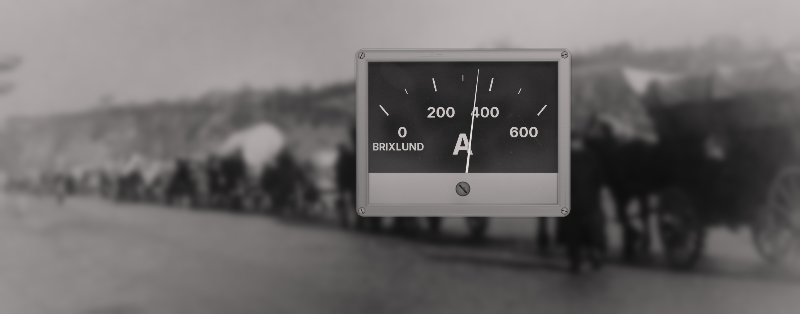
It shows {"value": 350, "unit": "A"}
